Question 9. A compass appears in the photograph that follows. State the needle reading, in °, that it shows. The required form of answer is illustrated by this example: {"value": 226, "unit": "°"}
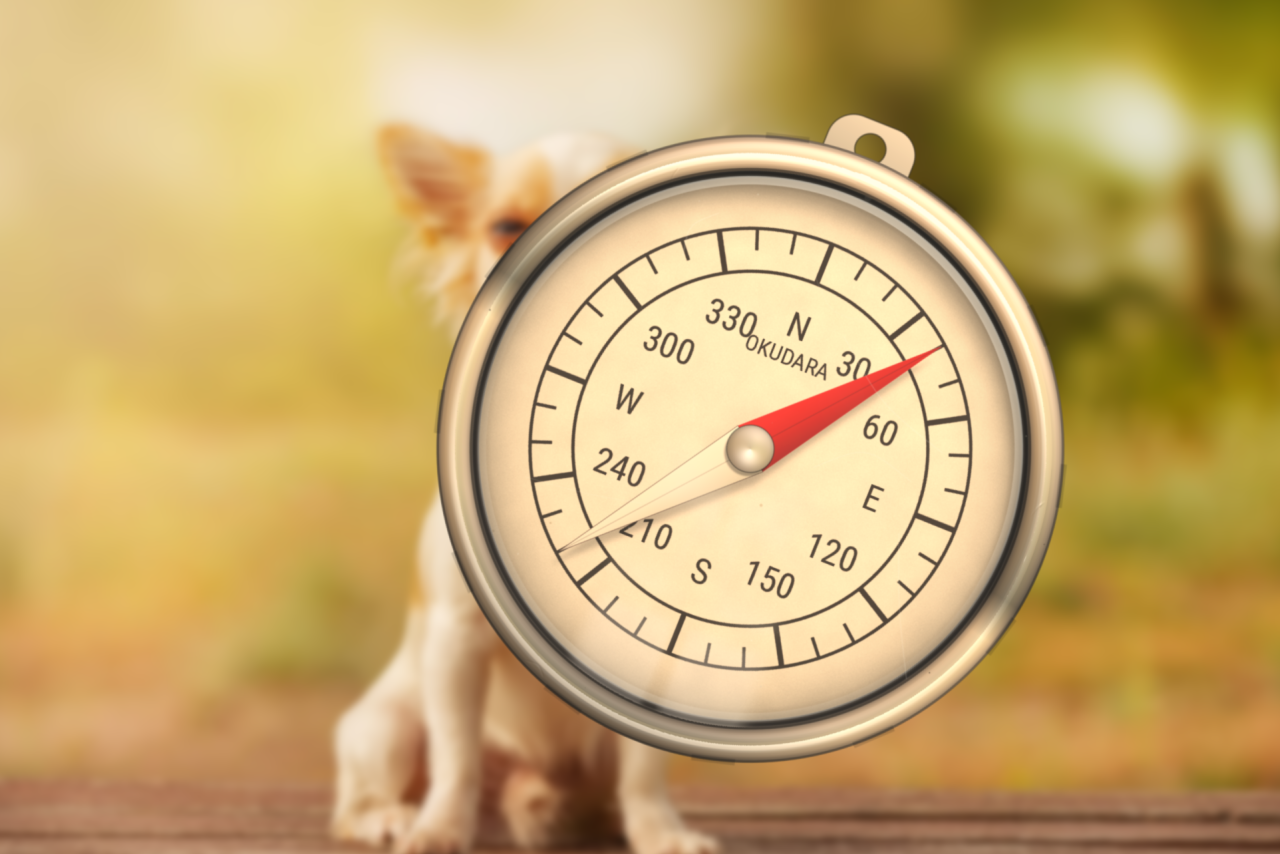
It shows {"value": 40, "unit": "°"}
